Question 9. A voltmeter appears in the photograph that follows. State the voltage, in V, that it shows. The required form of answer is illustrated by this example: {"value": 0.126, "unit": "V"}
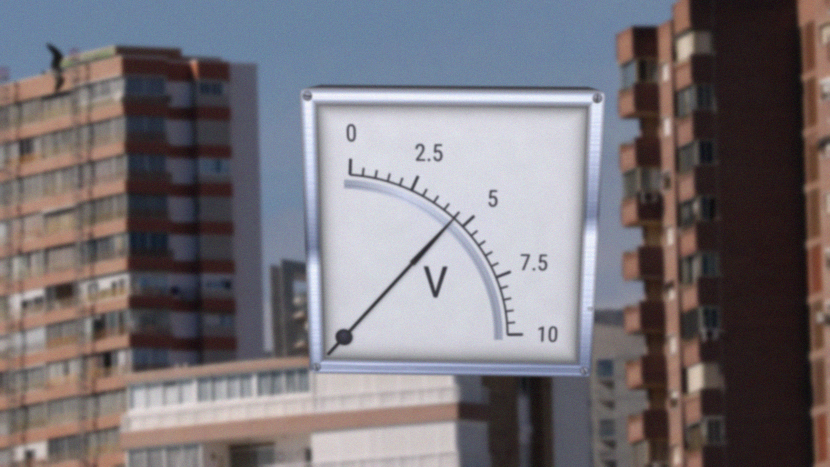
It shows {"value": 4.5, "unit": "V"}
